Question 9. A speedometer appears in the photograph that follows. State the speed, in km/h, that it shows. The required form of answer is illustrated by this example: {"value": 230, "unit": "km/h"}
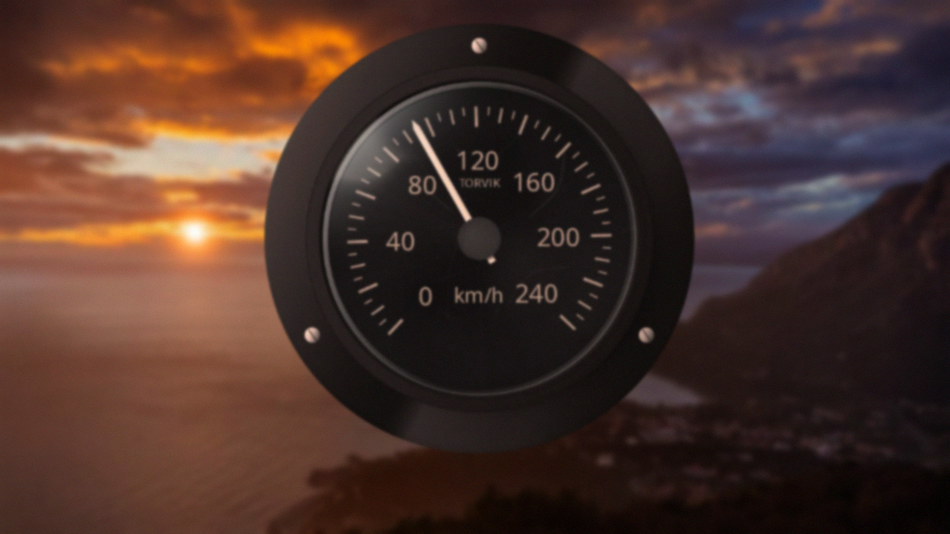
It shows {"value": 95, "unit": "km/h"}
